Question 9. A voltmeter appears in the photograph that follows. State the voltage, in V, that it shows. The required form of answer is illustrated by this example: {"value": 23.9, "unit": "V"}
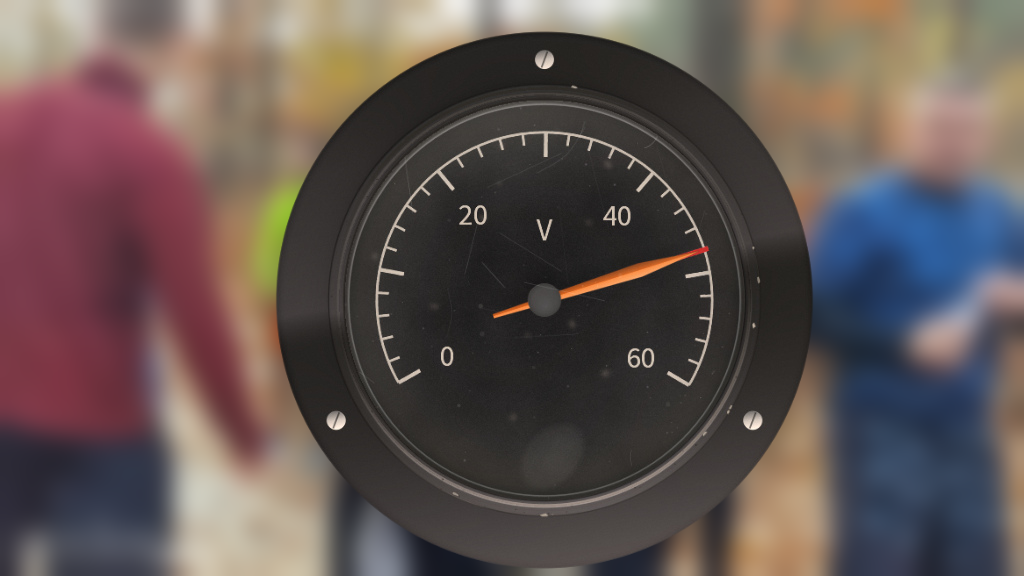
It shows {"value": 48, "unit": "V"}
